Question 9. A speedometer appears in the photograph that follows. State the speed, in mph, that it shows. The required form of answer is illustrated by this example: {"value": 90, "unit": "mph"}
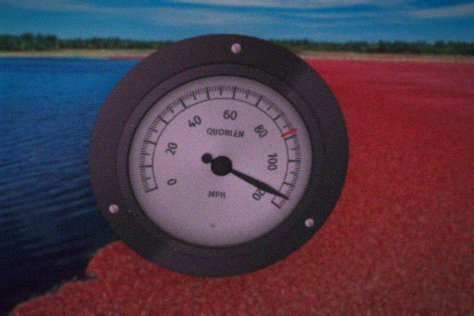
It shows {"value": 115, "unit": "mph"}
